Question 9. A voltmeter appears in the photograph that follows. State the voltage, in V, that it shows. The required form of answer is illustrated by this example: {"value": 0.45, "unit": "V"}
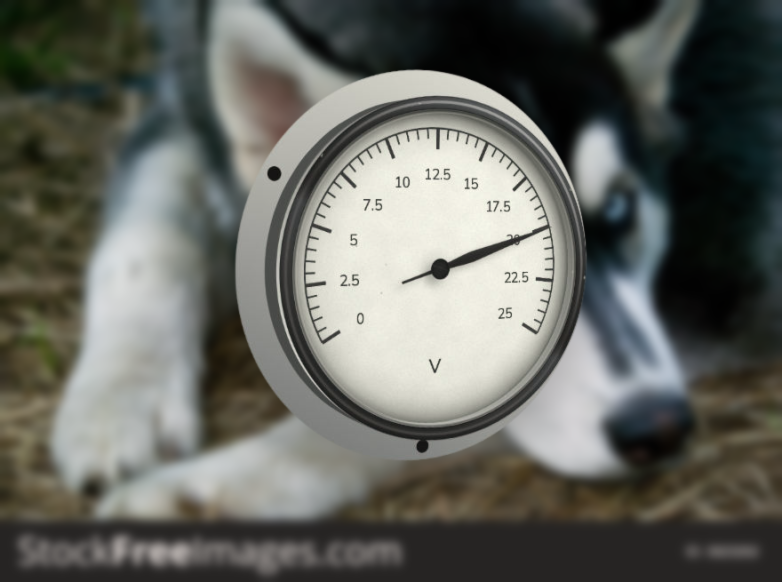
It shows {"value": 20, "unit": "V"}
